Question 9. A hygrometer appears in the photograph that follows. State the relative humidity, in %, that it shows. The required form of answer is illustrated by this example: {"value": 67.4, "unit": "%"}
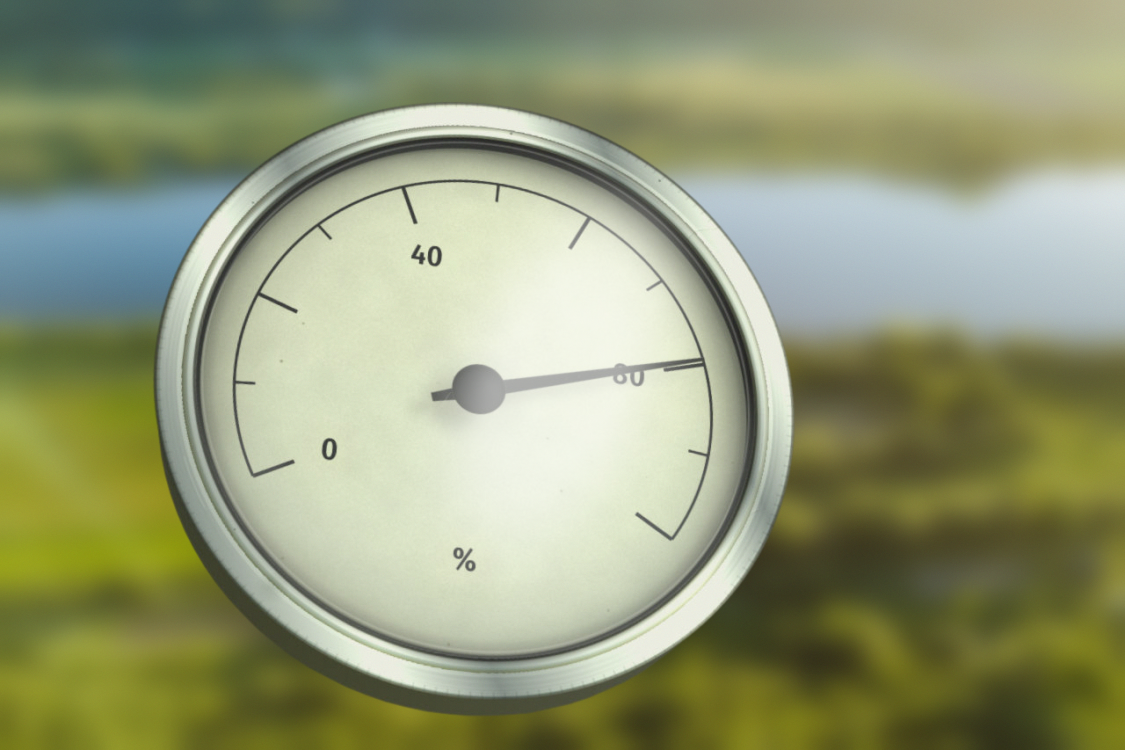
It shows {"value": 80, "unit": "%"}
